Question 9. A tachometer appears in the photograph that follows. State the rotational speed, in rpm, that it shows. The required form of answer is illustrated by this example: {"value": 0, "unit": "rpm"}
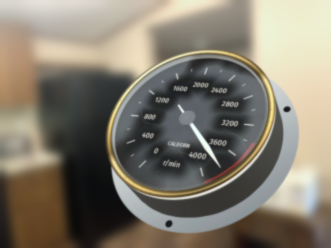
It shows {"value": 3800, "unit": "rpm"}
